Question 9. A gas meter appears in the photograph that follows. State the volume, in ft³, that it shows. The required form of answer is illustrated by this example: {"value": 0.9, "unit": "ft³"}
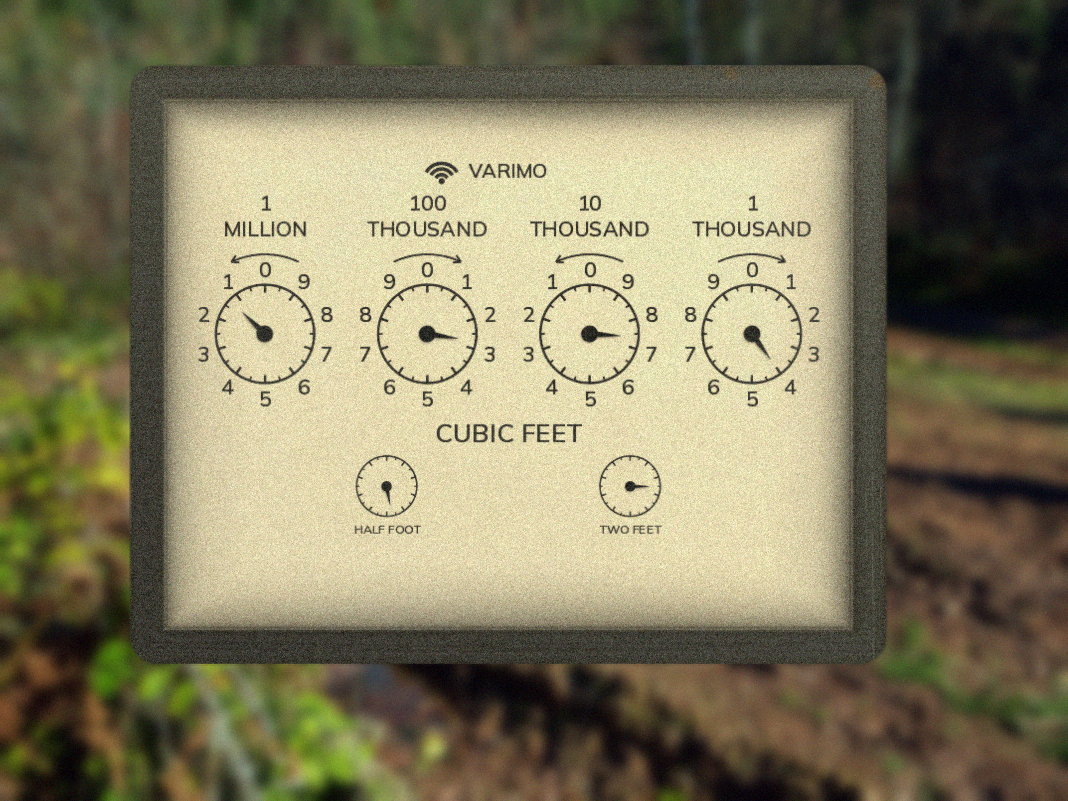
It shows {"value": 127400, "unit": "ft³"}
